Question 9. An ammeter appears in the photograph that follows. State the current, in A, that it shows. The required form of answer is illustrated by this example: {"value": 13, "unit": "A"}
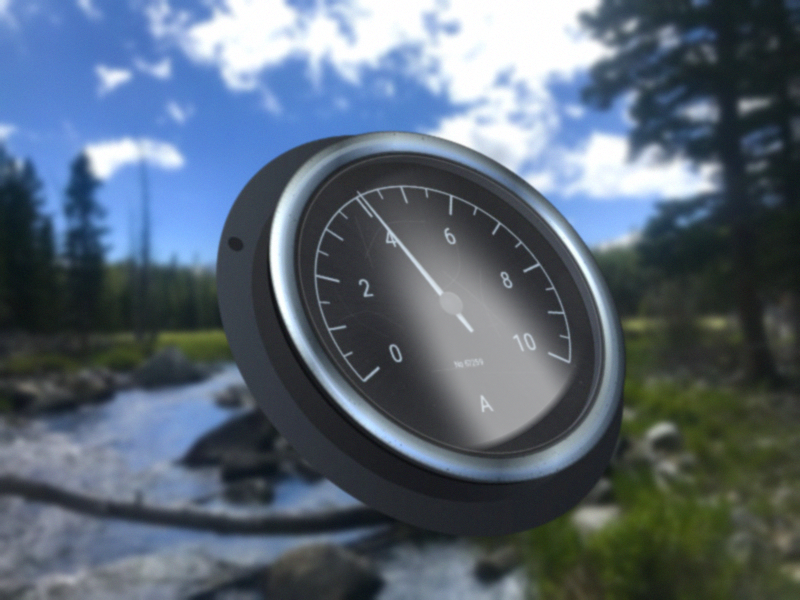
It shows {"value": 4, "unit": "A"}
